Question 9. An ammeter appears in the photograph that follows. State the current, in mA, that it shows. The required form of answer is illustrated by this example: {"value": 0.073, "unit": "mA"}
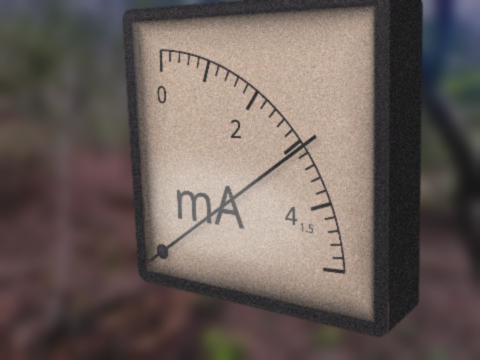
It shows {"value": 3.1, "unit": "mA"}
